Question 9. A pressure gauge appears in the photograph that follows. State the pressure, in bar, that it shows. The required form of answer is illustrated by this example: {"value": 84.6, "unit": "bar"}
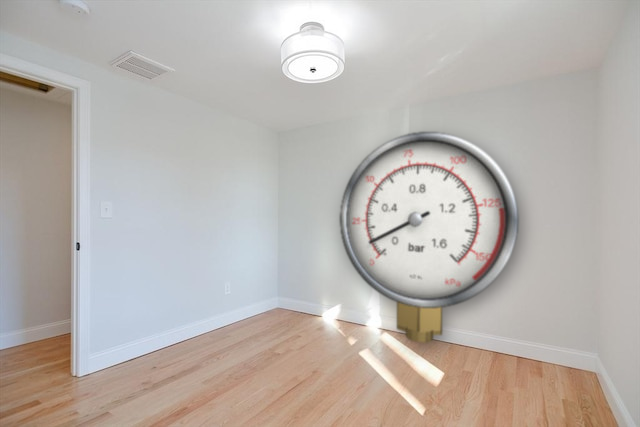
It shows {"value": 0.1, "unit": "bar"}
